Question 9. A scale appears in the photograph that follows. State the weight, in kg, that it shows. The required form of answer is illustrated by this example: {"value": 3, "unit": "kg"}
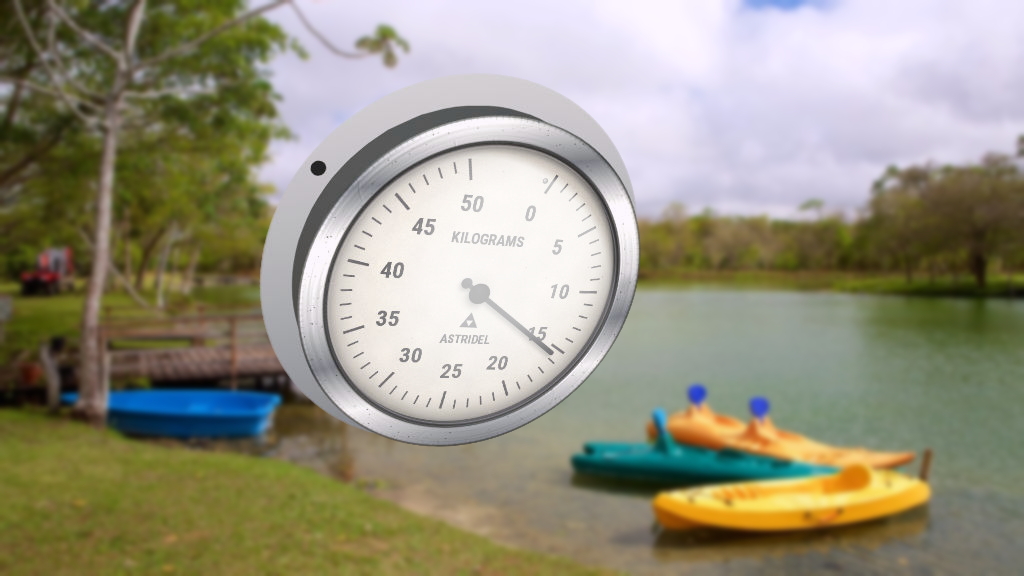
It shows {"value": 15.5, "unit": "kg"}
